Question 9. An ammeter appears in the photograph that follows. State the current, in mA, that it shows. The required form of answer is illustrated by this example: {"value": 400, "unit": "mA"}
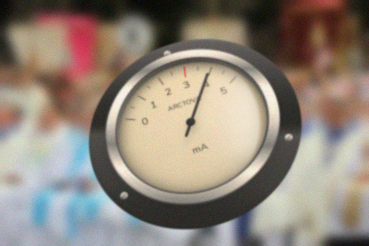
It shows {"value": 4, "unit": "mA"}
